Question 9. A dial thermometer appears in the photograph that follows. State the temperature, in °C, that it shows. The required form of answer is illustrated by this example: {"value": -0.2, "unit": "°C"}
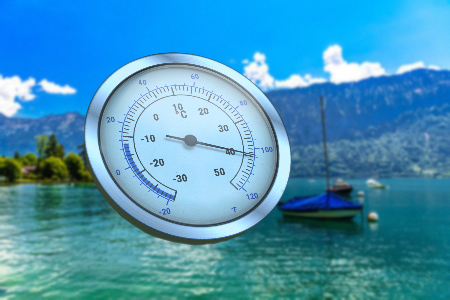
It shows {"value": 40, "unit": "°C"}
